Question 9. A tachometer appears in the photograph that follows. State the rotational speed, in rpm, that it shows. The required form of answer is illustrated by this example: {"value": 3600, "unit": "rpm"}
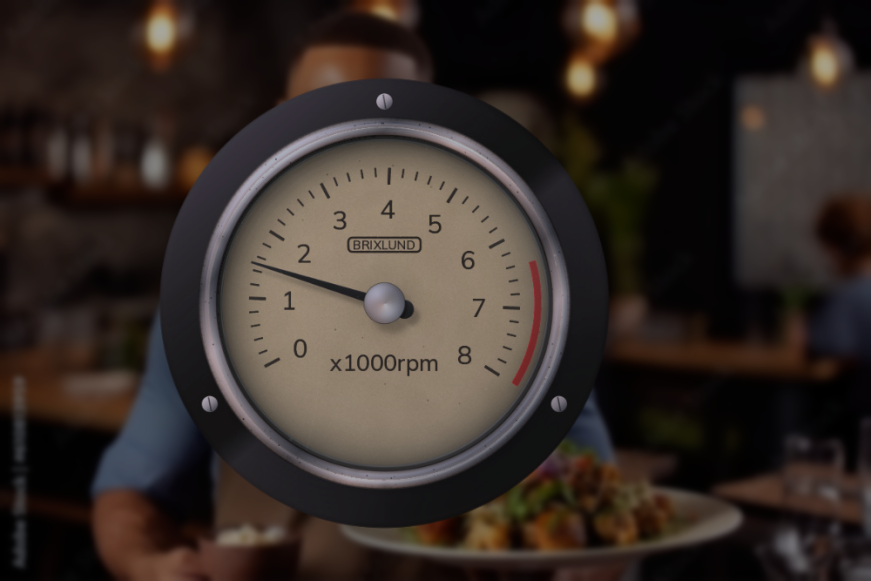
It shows {"value": 1500, "unit": "rpm"}
